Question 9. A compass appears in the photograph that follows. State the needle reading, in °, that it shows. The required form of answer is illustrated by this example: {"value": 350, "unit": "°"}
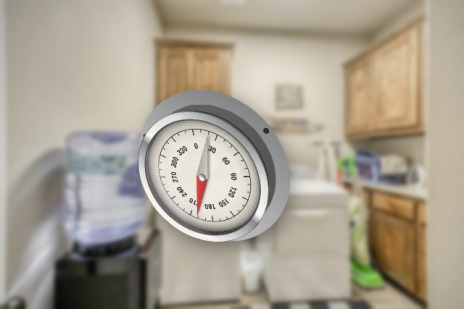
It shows {"value": 200, "unit": "°"}
